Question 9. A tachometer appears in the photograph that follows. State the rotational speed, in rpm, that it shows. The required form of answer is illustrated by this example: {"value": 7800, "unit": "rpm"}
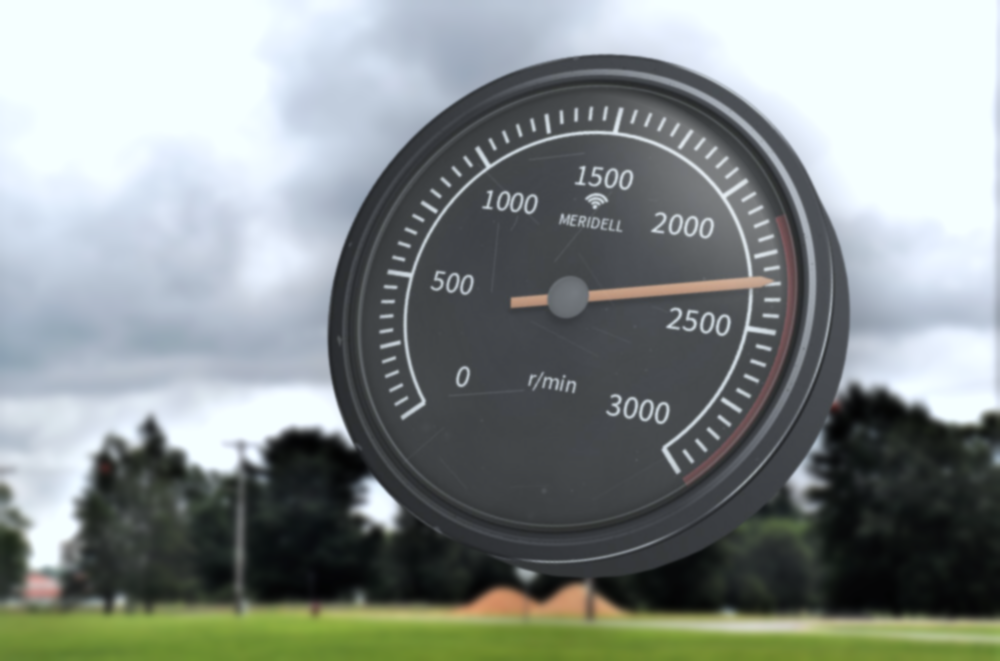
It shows {"value": 2350, "unit": "rpm"}
